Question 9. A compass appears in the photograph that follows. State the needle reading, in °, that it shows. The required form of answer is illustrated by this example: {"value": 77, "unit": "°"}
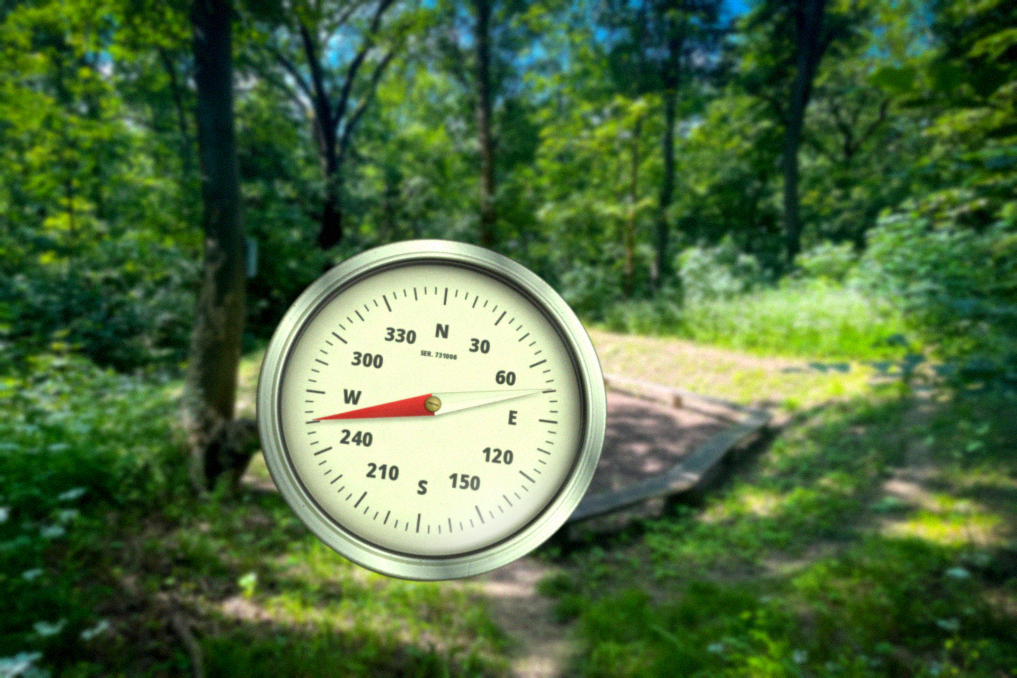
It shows {"value": 255, "unit": "°"}
